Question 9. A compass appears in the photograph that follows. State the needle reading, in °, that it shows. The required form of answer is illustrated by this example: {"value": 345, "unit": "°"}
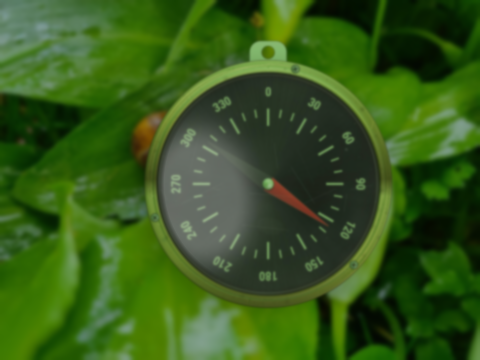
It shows {"value": 125, "unit": "°"}
